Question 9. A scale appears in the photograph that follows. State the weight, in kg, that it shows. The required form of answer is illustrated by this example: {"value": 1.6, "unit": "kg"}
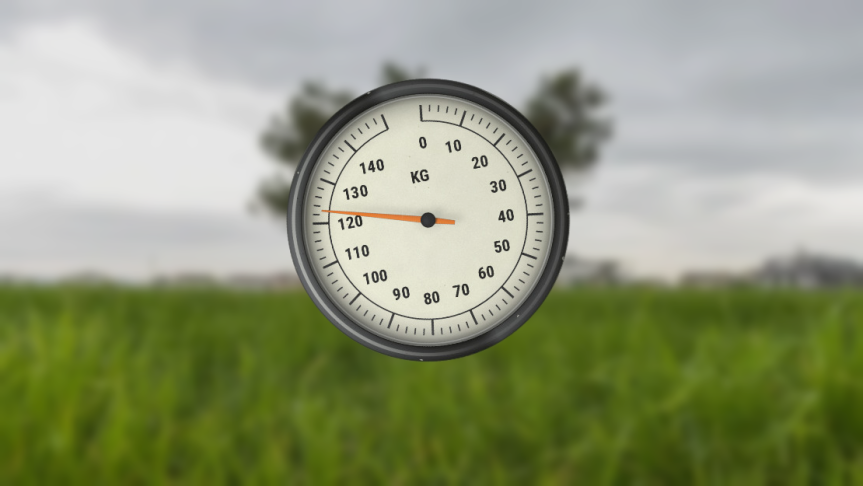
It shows {"value": 123, "unit": "kg"}
